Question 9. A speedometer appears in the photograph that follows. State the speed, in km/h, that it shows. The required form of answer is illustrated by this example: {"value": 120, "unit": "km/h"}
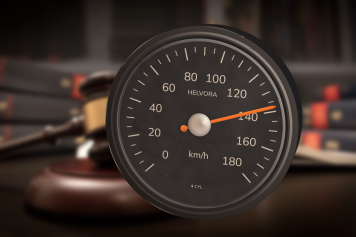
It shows {"value": 137.5, "unit": "km/h"}
